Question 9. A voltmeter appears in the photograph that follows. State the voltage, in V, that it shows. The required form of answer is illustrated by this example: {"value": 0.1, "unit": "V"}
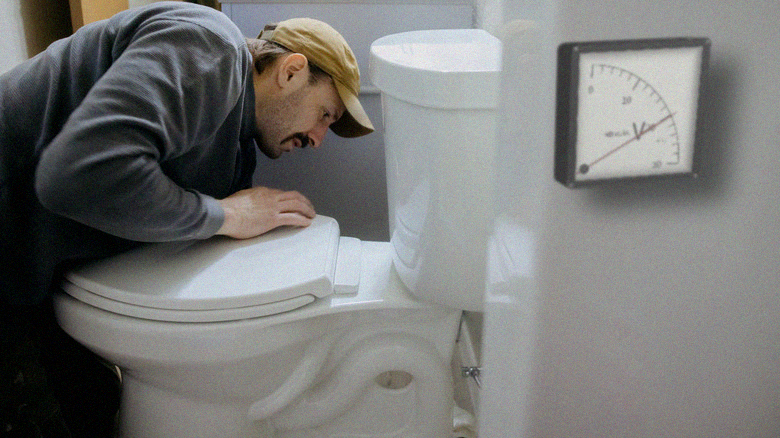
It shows {"value": 20, "unit": "V"}
